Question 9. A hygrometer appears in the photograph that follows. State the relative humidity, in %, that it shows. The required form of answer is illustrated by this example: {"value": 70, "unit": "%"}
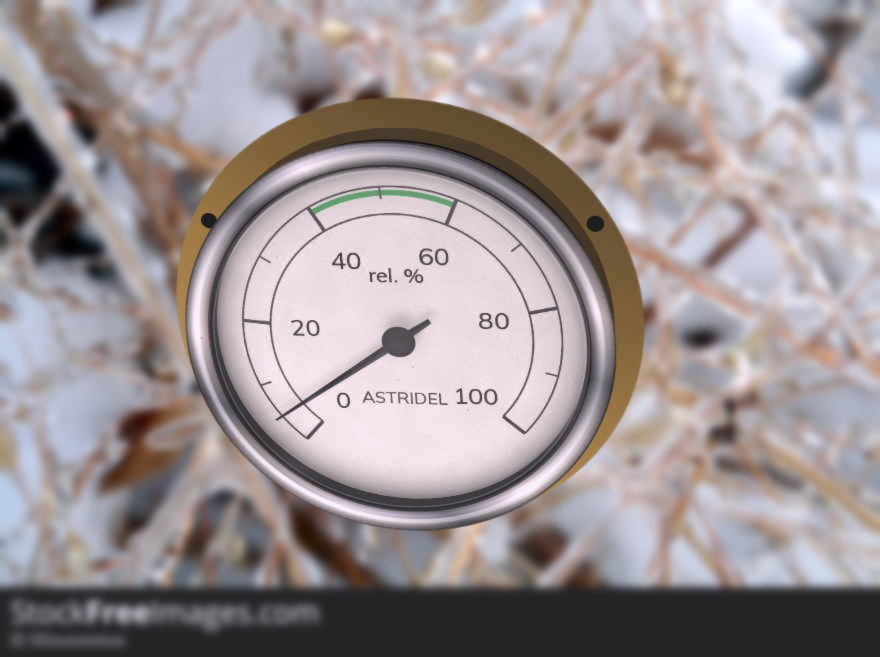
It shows {"value": 5, "unit": "%"}
